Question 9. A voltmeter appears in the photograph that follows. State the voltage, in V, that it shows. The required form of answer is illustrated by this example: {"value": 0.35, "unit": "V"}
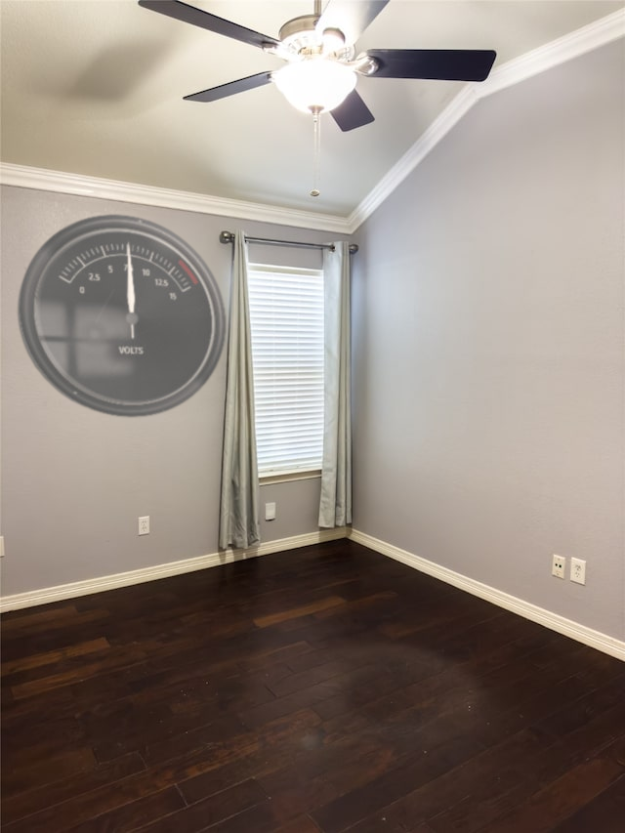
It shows {"value": 7.5, "unit": "V"}
